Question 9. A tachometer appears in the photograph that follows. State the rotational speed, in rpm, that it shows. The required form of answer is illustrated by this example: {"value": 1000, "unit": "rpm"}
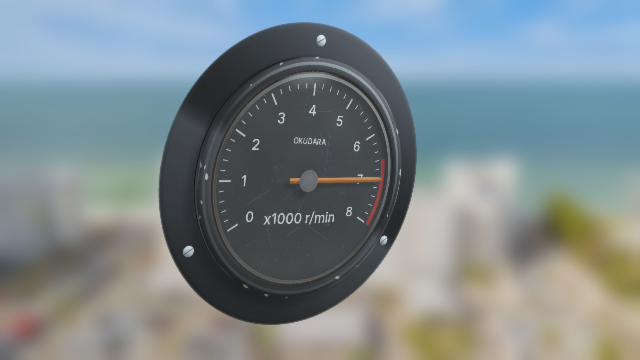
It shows {"value": 7000, "unit": "rpm"}
